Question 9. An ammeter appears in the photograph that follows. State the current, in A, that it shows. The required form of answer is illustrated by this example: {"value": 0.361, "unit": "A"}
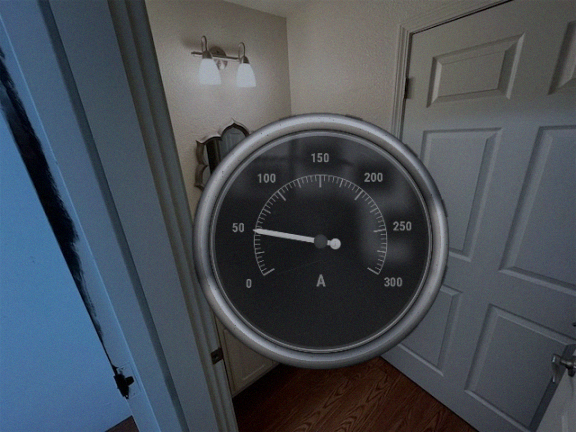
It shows {"value": 50, "unit": "A"}
